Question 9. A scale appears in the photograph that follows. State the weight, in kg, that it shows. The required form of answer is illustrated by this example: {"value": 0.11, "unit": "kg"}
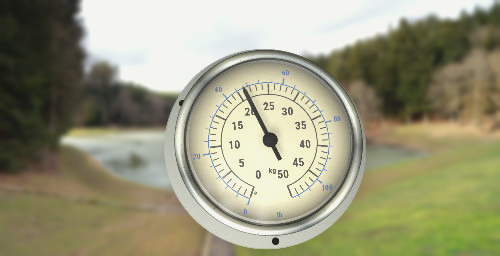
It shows {"value": 21, "unit": "kg"}
